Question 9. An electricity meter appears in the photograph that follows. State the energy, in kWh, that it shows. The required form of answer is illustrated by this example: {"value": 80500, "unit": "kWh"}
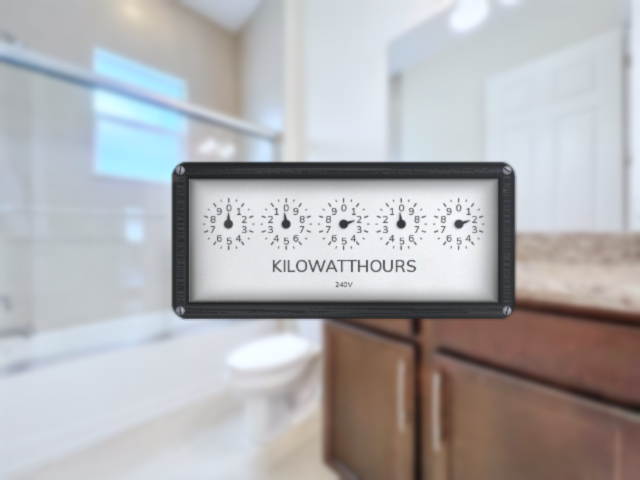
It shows {"value": 202, "unit": "kWh"}
